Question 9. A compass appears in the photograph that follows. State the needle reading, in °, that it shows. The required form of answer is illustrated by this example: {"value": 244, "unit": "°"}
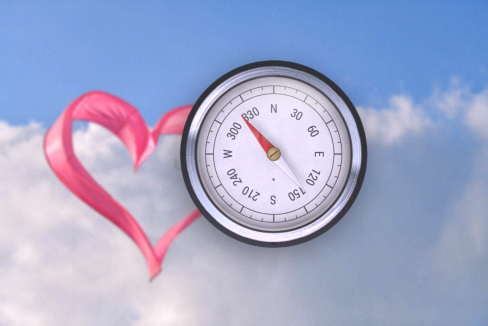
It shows {"value": 320, "unit": "°"}
